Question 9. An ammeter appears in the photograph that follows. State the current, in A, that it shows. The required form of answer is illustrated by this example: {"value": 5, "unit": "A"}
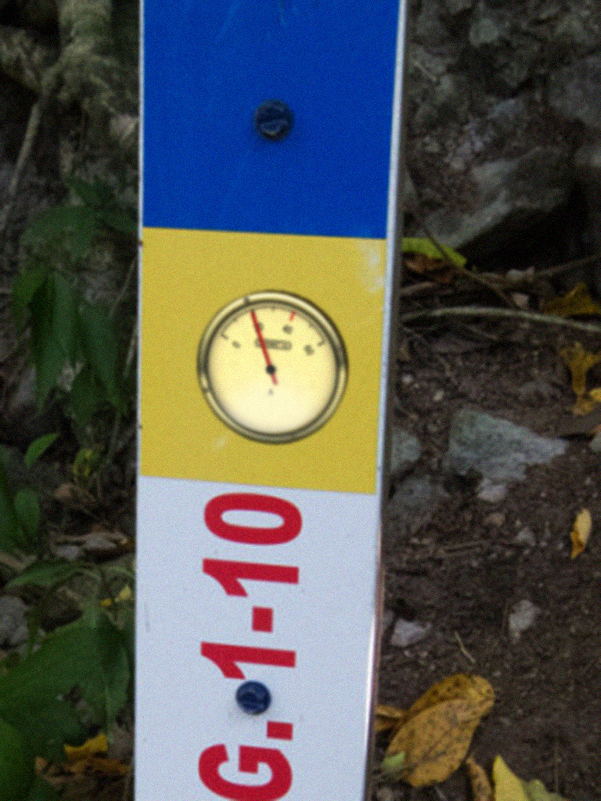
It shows {"value": 20, "unit": "A"}
